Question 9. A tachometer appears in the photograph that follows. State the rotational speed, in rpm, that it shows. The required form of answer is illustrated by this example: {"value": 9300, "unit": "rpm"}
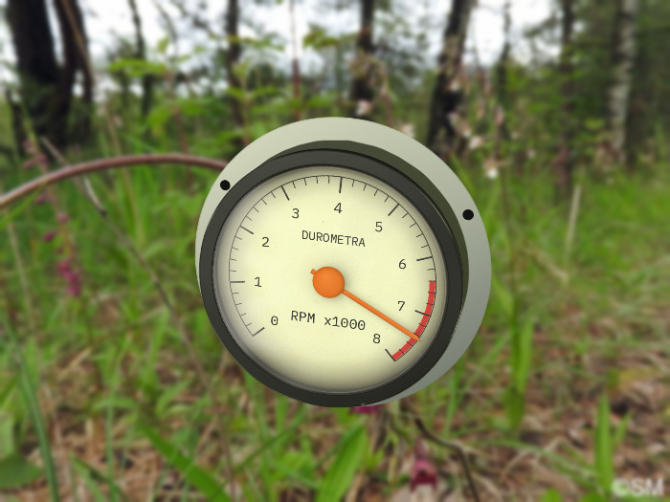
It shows {"value": 7400, "unit": "rpm"}
